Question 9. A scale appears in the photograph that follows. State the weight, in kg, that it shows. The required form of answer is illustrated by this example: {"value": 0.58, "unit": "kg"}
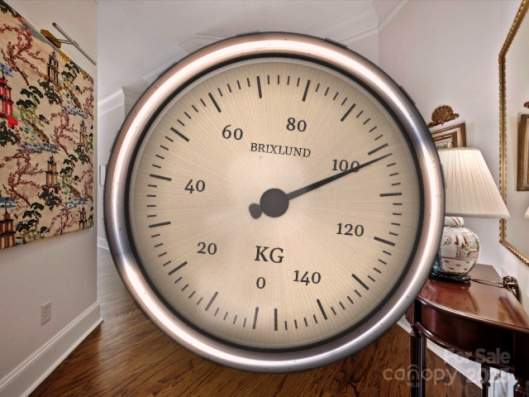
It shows {"value": 102, "unit": "kg"}
